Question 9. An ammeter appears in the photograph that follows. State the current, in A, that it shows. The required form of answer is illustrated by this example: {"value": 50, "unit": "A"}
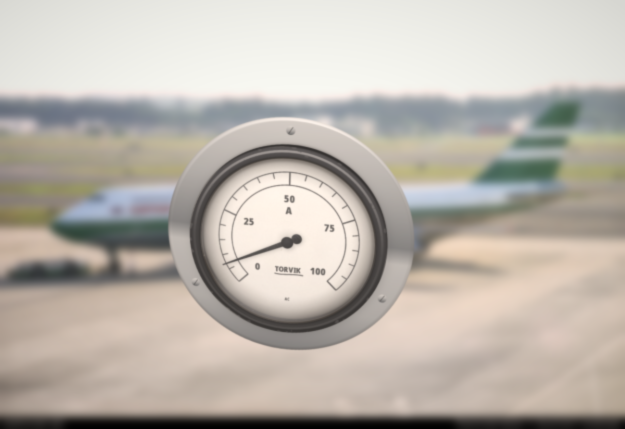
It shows {"value": 7.5, "unit": "A"}
